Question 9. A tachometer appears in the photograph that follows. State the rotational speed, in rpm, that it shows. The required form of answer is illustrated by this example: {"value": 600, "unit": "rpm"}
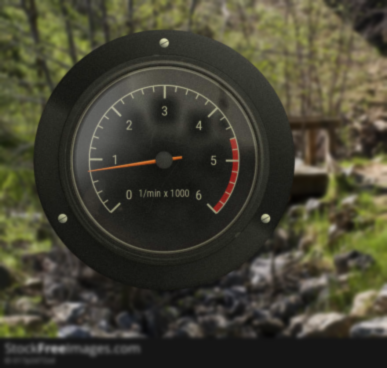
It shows {"value": 800, "unit": "rpm"}
